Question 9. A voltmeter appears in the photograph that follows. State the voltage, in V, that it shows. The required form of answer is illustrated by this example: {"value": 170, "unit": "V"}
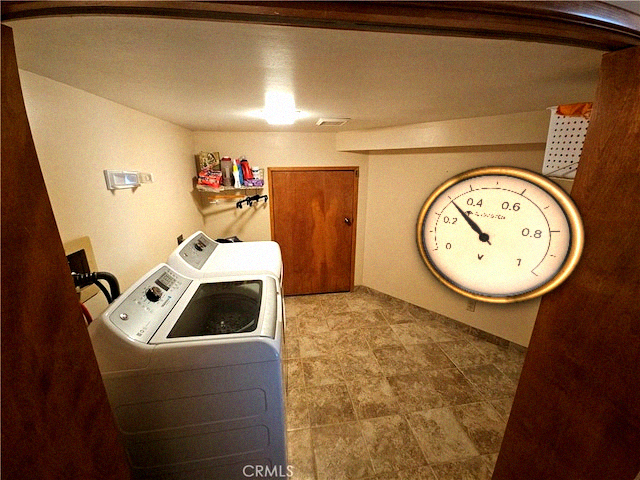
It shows {"value": 0.3, "unit": "V"}
